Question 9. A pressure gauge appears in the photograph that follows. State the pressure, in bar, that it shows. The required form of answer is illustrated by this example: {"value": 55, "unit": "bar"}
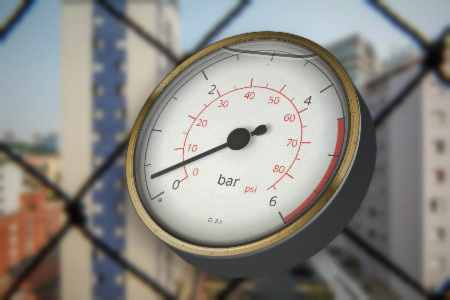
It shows {"value": 0.25, "unit": "bar"}
